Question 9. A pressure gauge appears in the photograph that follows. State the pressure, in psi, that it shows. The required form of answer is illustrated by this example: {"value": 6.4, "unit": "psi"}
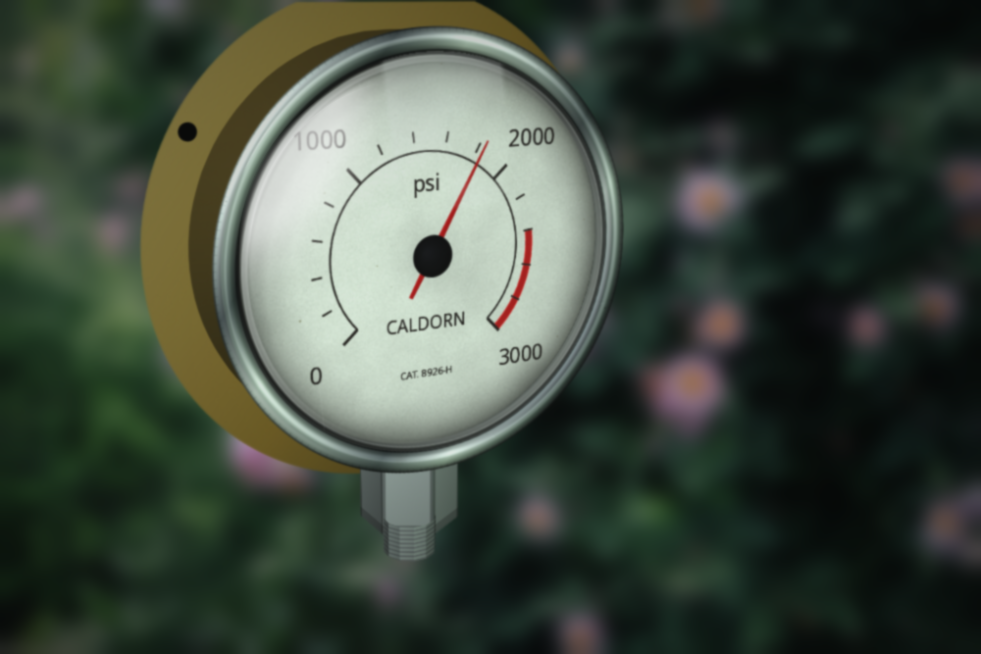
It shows {"value": 1800, "unit": "psi"}
